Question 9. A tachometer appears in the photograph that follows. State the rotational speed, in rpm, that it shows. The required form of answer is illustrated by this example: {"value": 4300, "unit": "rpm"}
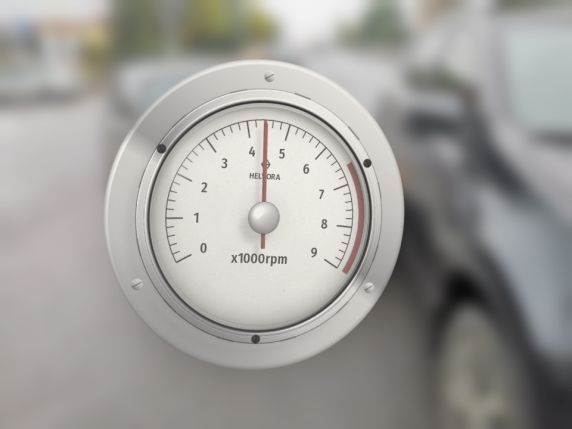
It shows {"value": 4400, "unit": "rpm"}
